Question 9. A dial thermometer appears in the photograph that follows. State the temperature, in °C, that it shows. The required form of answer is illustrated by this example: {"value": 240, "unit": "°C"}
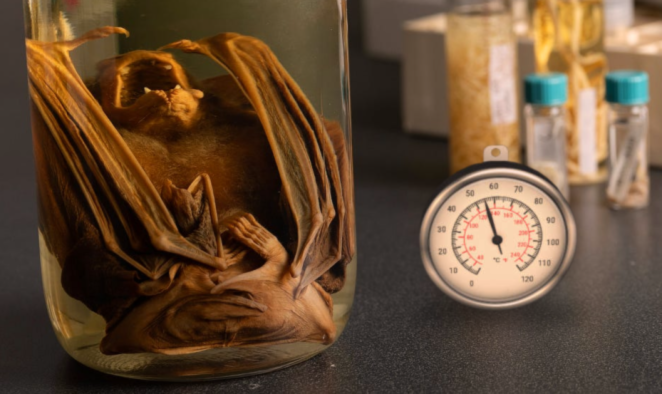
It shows {"value": 55, "unit": "°C"}
